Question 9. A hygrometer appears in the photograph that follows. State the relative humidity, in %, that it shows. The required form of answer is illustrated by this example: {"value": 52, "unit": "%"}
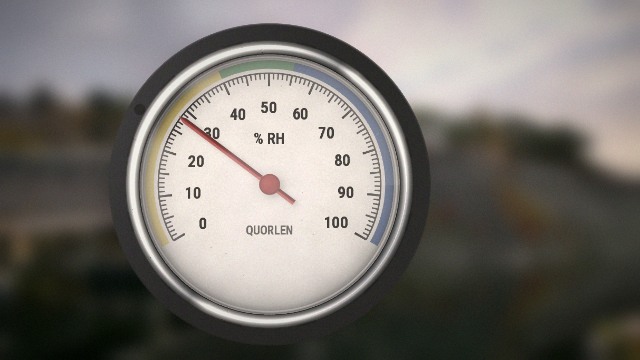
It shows {"value": 28, "unit": "%"}
